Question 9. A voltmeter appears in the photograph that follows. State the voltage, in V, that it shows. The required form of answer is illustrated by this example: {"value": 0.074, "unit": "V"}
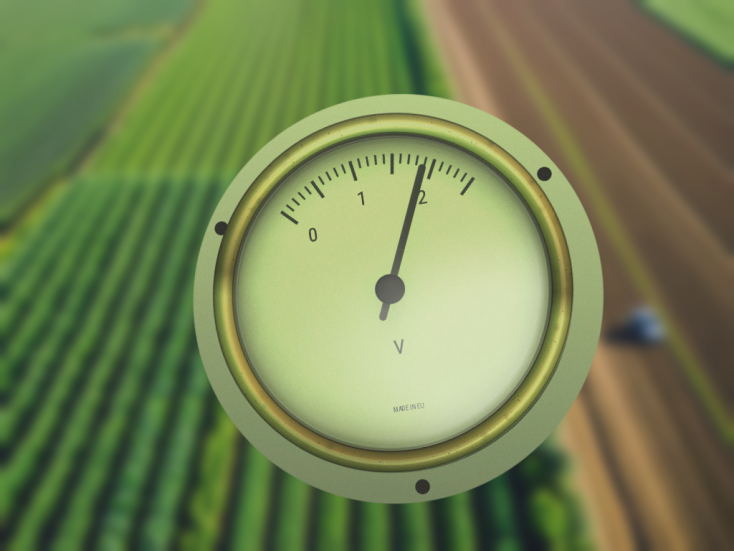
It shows {"value": 1.9, "unit": "V"}
